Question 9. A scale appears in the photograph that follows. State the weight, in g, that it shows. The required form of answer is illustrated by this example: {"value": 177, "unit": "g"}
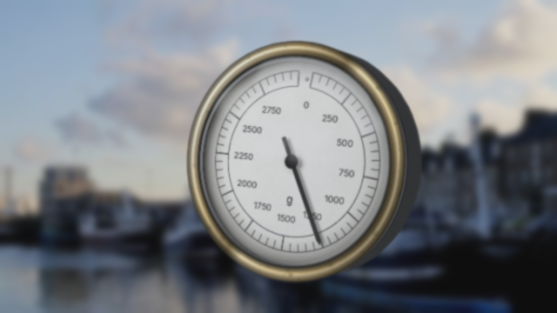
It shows {"value": 1250, "unit": "g"}
